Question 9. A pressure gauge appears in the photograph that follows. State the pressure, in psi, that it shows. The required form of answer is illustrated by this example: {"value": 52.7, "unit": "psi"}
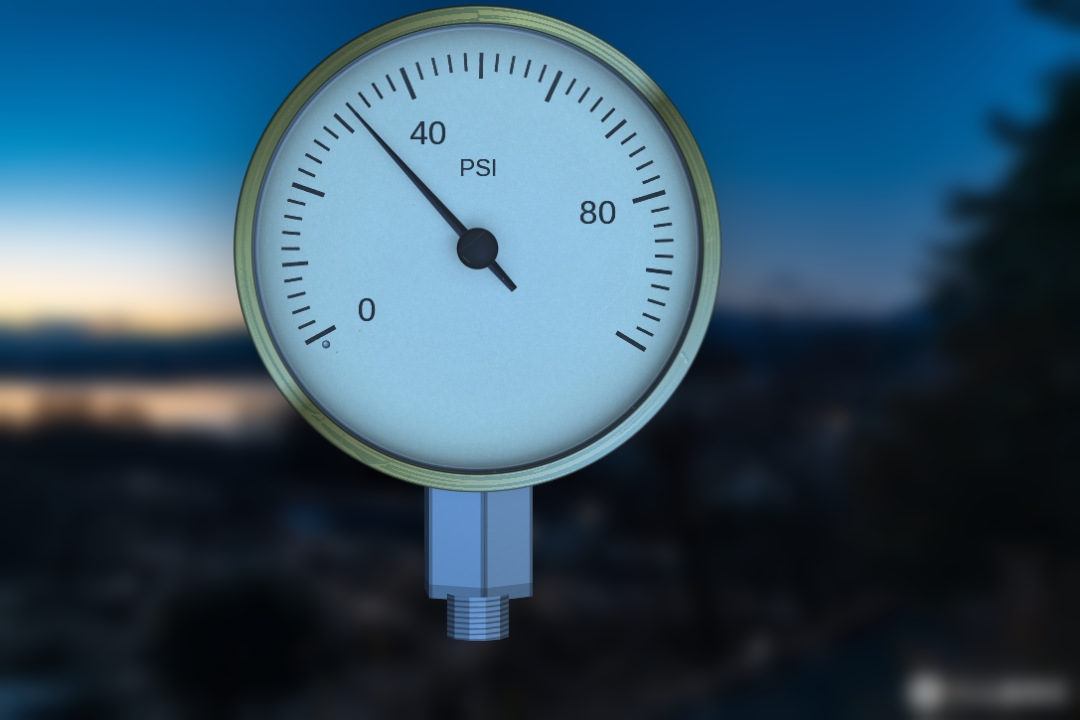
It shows {"value": 32, "unit": "psi"}
